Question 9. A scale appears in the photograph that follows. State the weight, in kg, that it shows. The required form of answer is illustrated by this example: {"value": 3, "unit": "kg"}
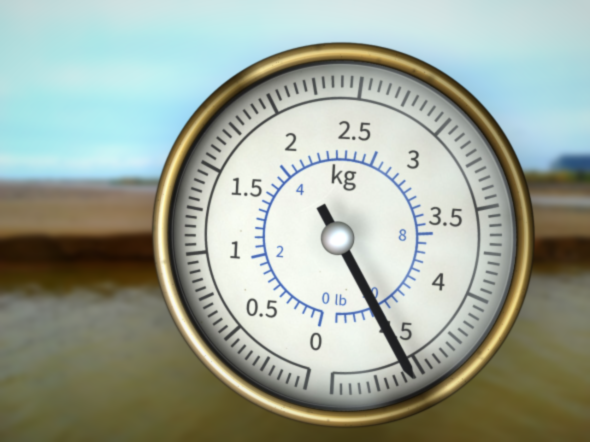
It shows {"value": 4.55, "unit": "kg"}
